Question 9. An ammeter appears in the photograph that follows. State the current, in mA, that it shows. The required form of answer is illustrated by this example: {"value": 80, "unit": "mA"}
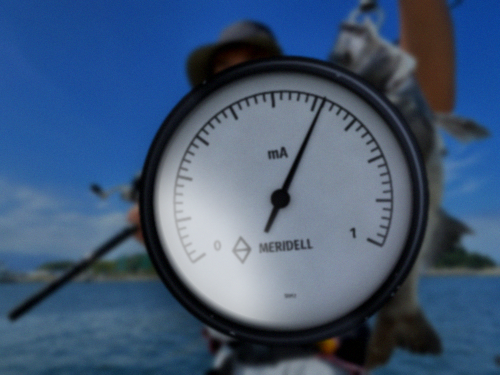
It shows {"value": 0.62, "unit": "mA"}
